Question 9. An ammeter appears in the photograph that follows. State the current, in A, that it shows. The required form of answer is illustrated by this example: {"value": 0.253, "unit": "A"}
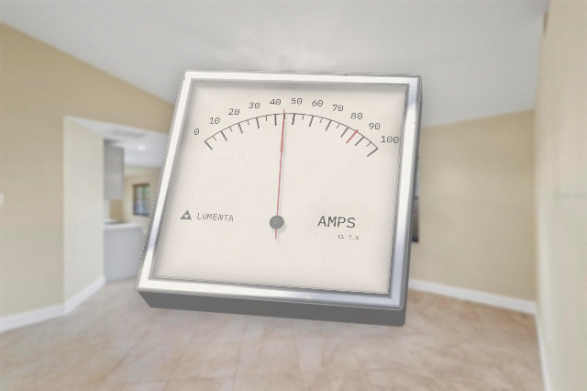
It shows {"value": 45, "unit": "A"}
